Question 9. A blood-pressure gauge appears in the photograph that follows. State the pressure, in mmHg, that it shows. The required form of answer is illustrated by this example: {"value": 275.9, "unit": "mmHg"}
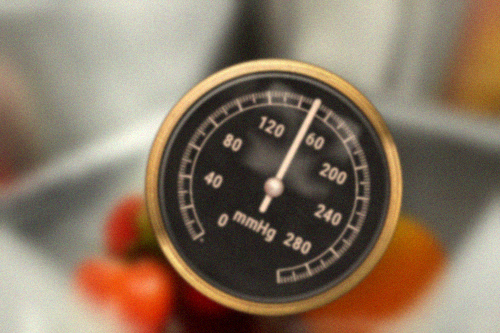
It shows {"value": 150, "unit": "mmHg"}
